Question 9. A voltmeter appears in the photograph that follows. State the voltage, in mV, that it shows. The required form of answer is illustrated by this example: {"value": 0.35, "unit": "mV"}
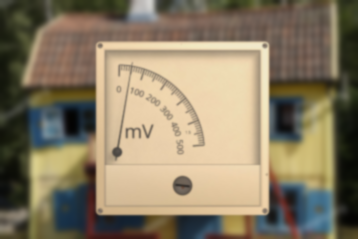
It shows {"value": 50, "unit": "mV"}
